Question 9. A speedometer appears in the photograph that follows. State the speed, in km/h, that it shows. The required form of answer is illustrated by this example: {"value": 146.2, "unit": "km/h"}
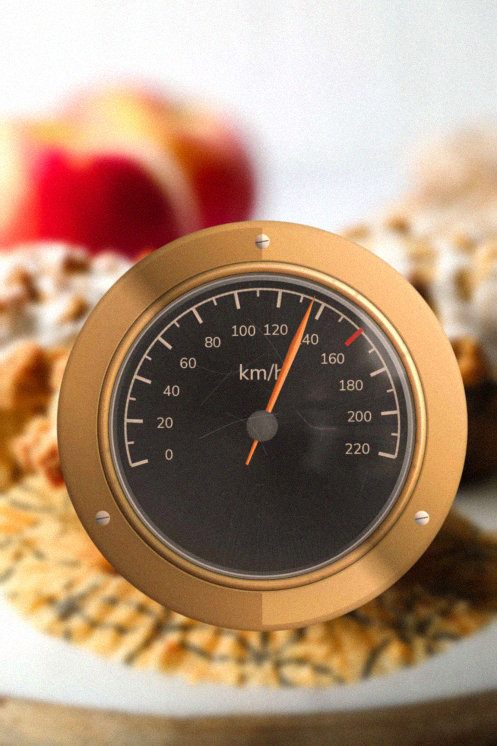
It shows {"value": 135, "unit": "km/h"}
